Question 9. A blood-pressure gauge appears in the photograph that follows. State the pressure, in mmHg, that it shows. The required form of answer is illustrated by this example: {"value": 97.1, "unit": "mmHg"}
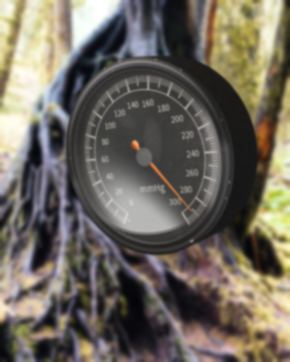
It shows {"value": 290, "unit": "mmHg"}
